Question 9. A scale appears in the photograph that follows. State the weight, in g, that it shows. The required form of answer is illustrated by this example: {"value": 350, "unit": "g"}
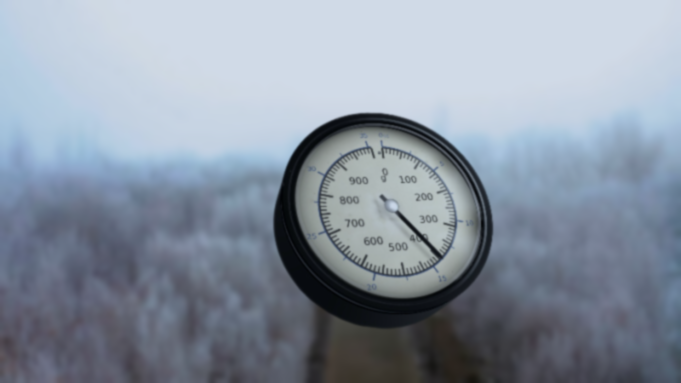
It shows {"value": 400, "unit": "g"}
